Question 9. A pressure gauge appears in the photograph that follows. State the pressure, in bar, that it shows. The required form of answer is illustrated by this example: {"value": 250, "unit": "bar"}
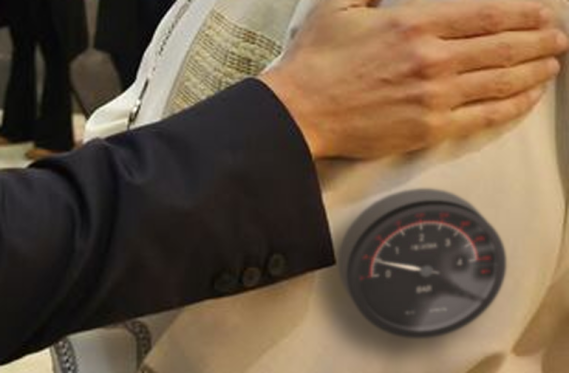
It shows {"value": 0.5, "unit": "bar"}
